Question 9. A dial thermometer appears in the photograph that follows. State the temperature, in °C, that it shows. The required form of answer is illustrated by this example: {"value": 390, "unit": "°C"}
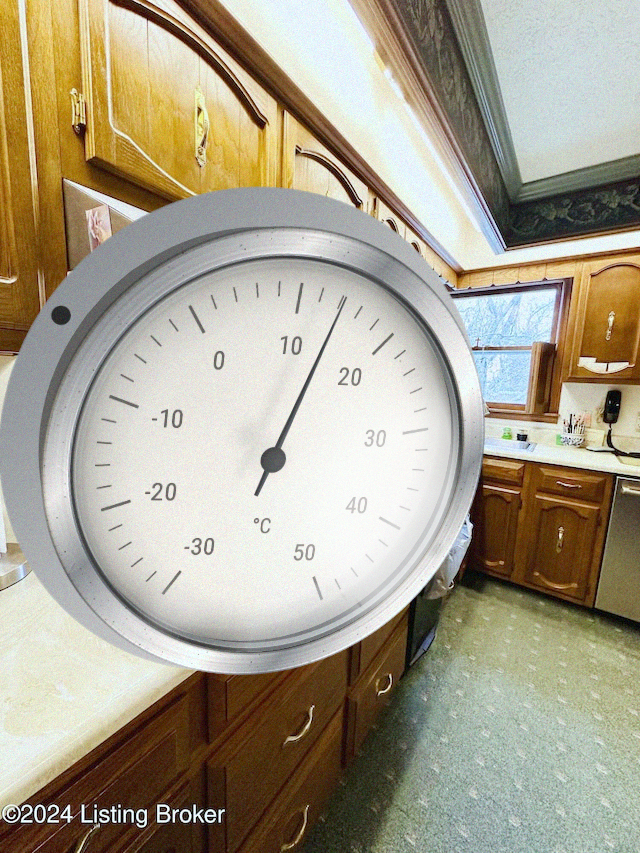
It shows {"value": 14, "unit": "°C"}
